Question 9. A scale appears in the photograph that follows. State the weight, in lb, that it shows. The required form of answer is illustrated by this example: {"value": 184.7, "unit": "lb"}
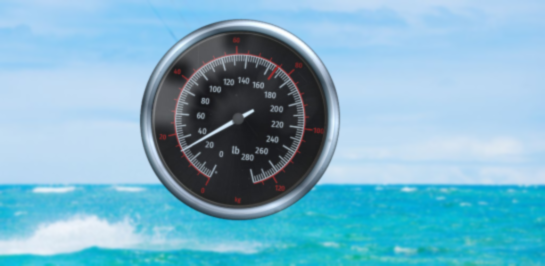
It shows {"value": 30, "unit": "lb"}
